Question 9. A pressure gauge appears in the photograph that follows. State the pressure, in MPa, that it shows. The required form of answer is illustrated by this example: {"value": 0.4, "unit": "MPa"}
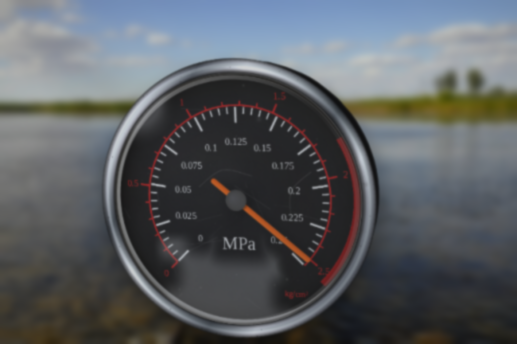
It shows {"value": 0.245, "unit": "MPa"}
